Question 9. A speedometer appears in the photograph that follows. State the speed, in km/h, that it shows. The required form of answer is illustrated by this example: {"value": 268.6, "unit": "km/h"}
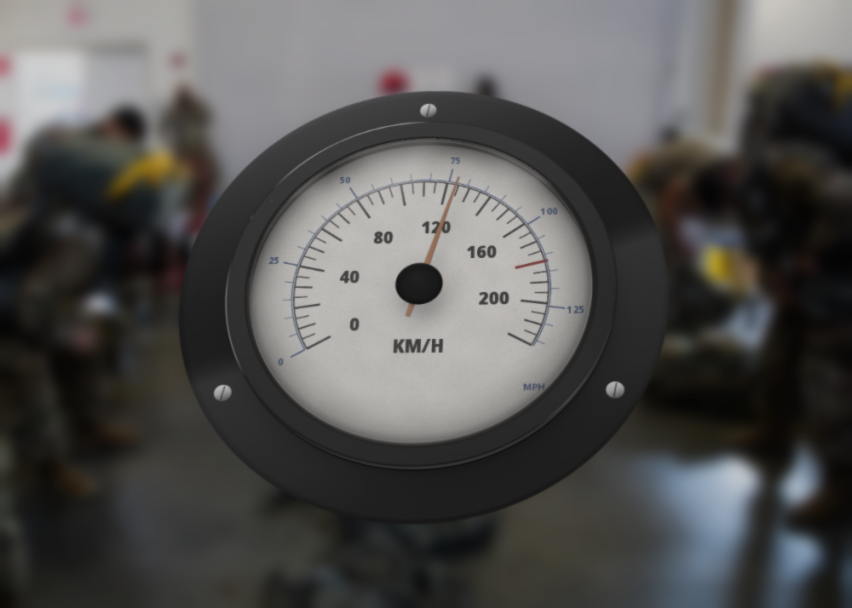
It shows {"value": 125, "unit": "km/h"}
